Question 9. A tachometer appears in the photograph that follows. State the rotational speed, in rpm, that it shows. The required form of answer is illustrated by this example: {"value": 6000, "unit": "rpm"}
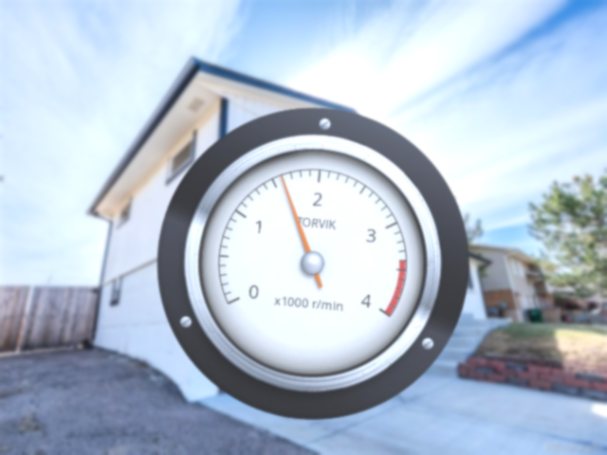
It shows {"value": 1600, "unit": "rpm"}
